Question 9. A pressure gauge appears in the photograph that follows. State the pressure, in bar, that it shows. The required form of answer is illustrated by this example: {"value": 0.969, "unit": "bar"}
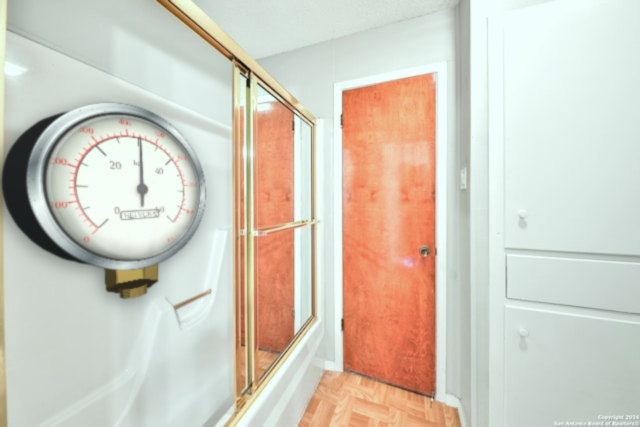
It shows {"value": 30, "unit": "bar"}
